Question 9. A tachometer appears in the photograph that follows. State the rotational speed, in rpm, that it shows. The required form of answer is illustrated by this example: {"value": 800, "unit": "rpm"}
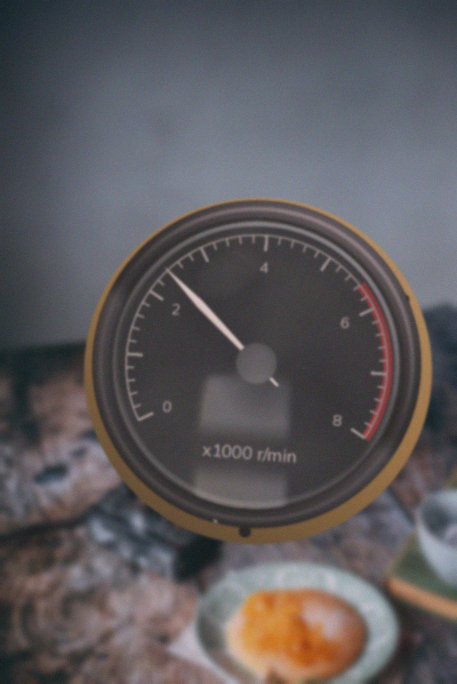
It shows {"value": 2400, "unit": "rpm"}
